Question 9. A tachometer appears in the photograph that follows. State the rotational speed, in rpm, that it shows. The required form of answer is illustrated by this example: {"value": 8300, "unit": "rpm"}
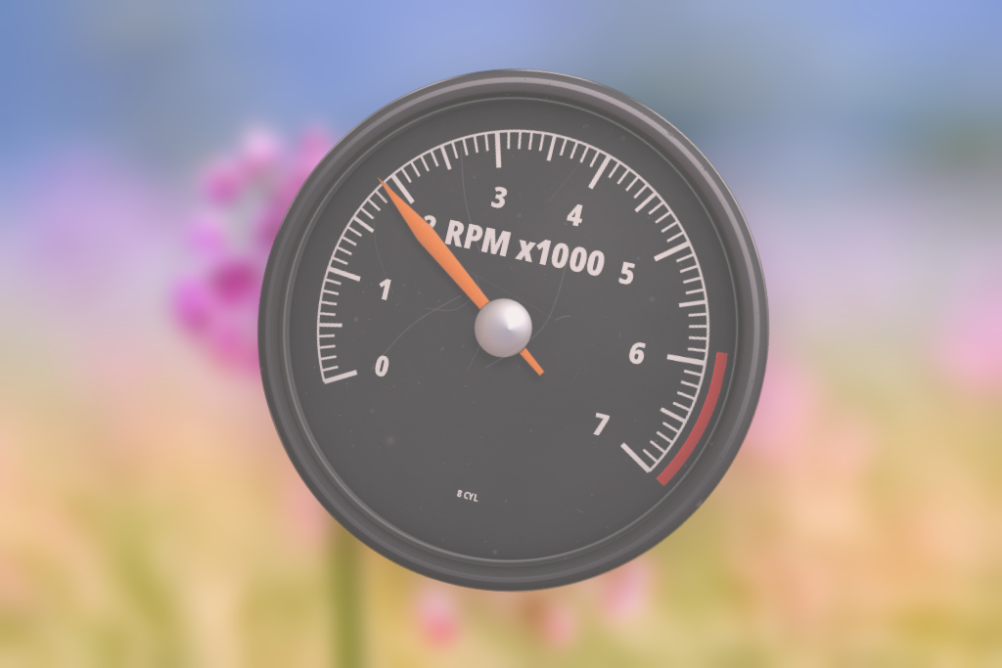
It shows {"value": 1900, "unit": "rpm"}
